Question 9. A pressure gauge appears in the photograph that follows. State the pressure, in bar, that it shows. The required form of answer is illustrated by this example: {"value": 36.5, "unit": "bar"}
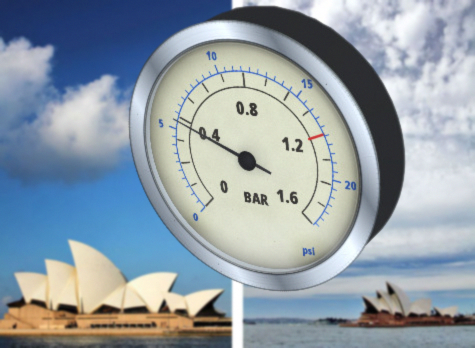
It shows {"value": 0.4, "unit": "bar"}
